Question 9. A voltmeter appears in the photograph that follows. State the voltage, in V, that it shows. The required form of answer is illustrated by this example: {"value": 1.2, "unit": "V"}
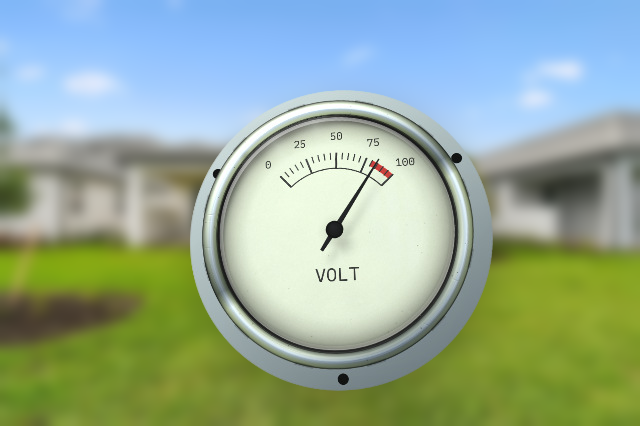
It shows {"value": 85, "unit": "V"}
